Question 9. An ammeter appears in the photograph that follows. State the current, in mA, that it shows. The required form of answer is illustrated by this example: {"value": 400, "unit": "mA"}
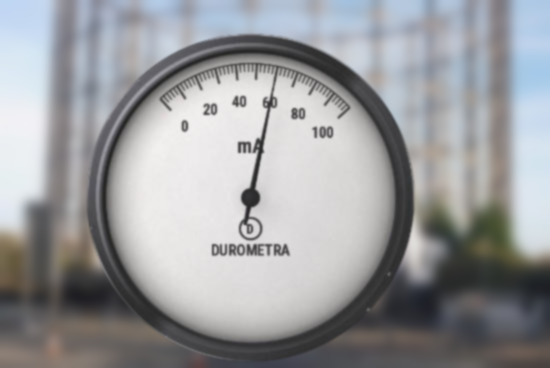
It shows {"value": 60, "unit": "mA"}
